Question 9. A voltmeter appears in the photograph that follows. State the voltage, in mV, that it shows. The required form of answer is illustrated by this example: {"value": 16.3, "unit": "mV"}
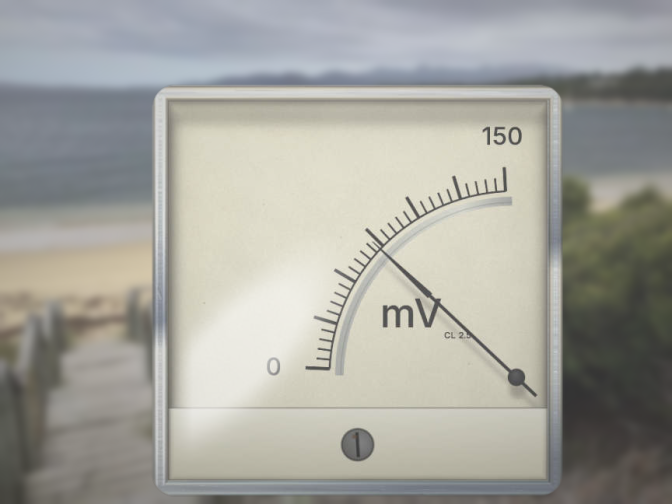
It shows {"value": 72.5, "unit": "mV"}
